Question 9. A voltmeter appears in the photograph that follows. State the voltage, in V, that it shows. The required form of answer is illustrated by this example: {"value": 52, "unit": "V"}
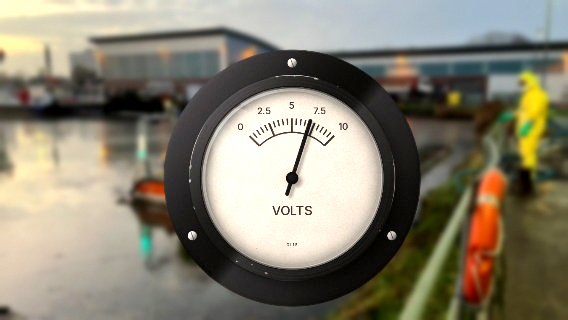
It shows {"value": 7, "unit": "V"}
